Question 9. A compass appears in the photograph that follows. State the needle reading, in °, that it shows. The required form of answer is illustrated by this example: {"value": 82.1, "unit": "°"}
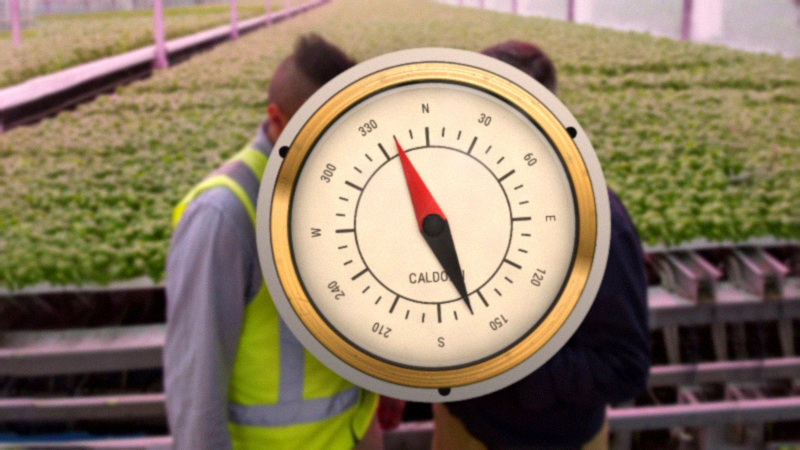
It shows {"value": 340, "unit": "°"}
